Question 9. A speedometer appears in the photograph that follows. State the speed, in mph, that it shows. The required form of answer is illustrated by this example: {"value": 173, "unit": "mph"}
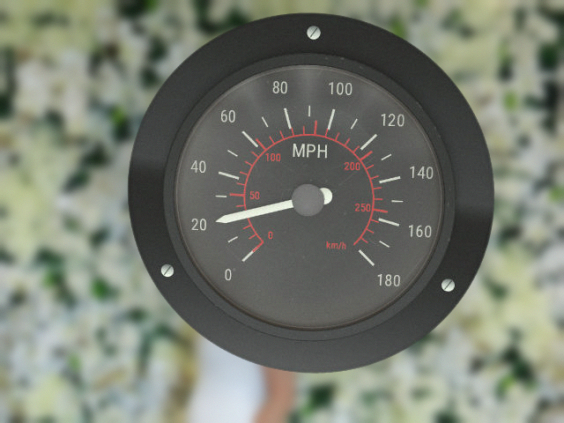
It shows {"value": 20, "unit": "mph"}
